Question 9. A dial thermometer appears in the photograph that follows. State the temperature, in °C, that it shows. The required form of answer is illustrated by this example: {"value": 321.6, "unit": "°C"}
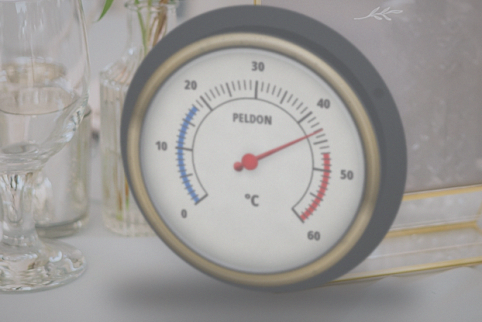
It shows {"value": 43, "unit": "°C"}
